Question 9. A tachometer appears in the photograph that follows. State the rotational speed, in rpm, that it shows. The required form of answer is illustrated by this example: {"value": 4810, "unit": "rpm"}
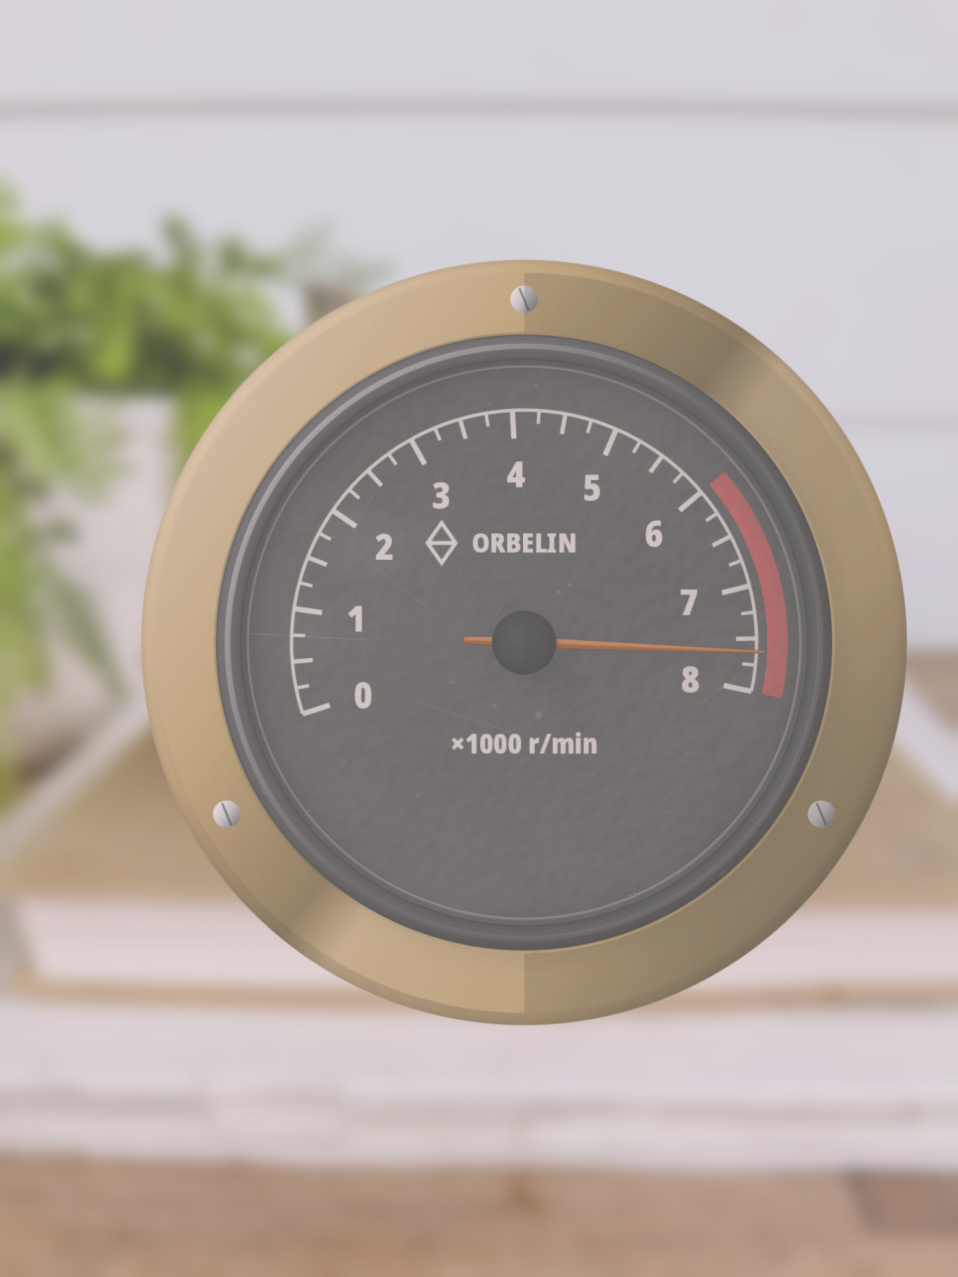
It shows {"value": 7625, "unit": "rpm"}
